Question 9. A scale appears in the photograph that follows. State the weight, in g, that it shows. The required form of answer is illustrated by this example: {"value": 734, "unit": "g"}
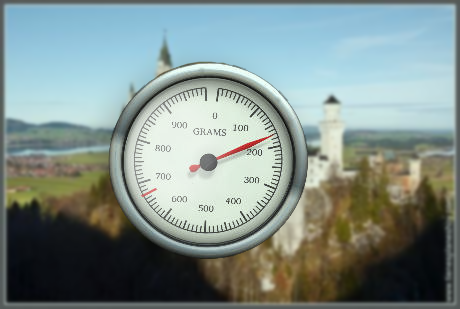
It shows {"value": 170, "unit": "g"}
